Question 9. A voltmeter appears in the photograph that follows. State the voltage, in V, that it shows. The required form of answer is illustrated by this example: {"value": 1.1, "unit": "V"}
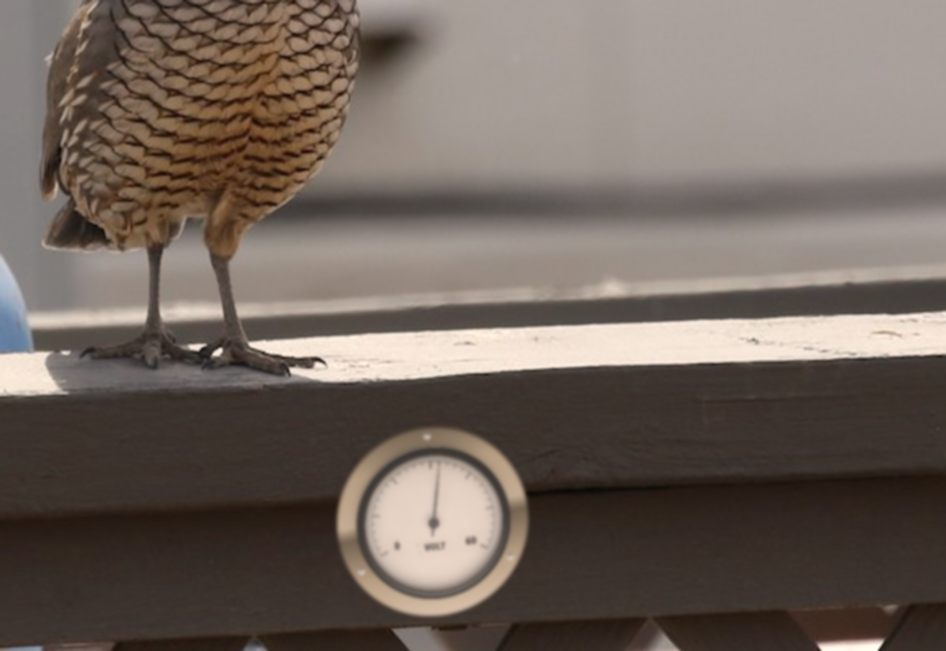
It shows {"value": 32, "unit": "V"}
